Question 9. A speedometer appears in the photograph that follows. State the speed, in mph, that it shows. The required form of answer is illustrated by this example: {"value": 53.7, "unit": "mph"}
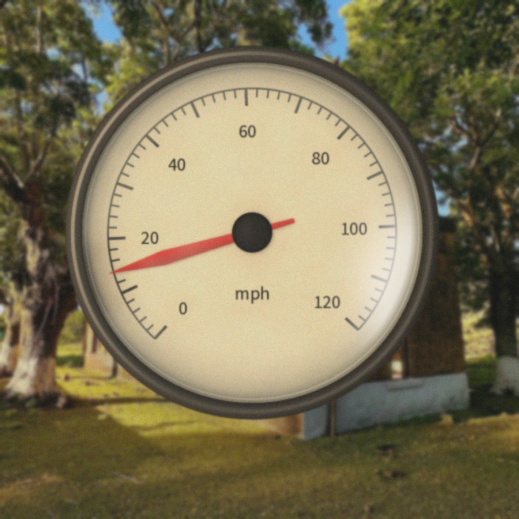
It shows {"value": 14, "unit": "mph"}
